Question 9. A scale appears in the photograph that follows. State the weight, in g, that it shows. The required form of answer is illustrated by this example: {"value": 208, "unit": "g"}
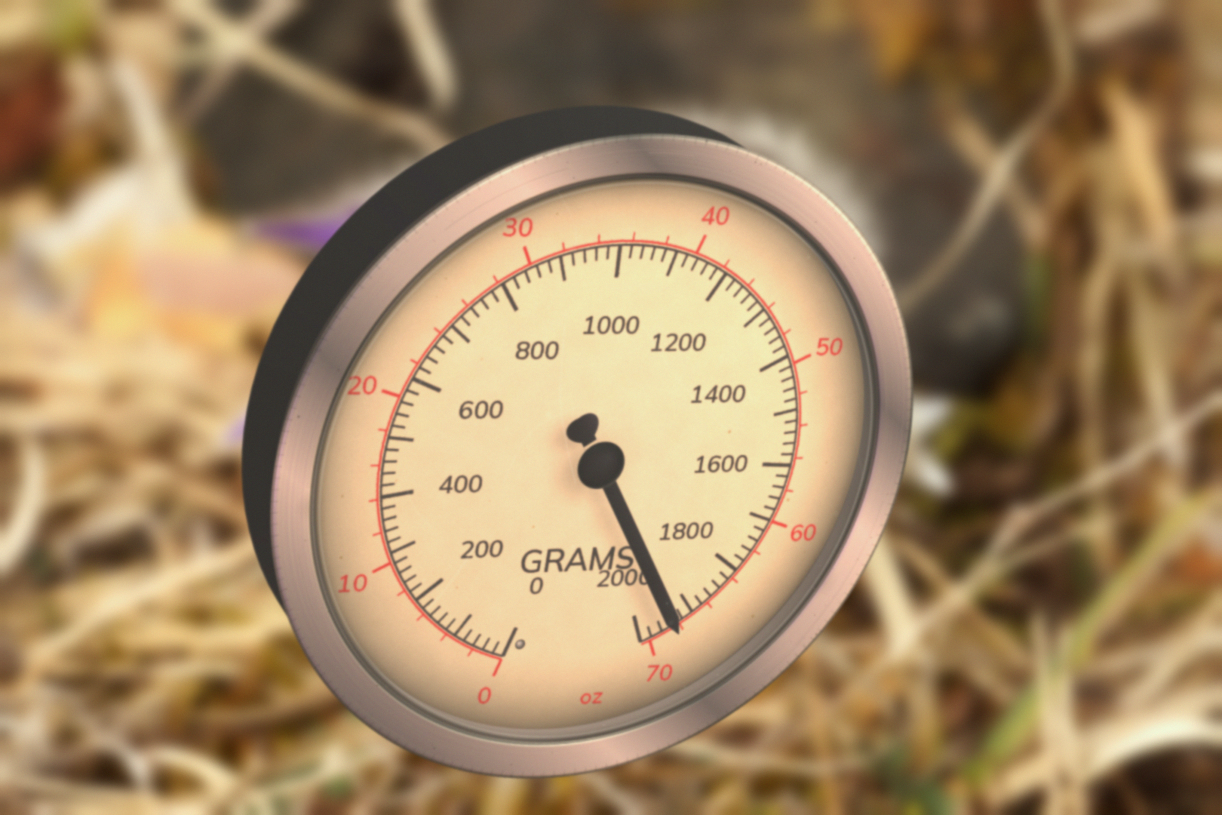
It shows {"value": 1940, "unit": "g"}
